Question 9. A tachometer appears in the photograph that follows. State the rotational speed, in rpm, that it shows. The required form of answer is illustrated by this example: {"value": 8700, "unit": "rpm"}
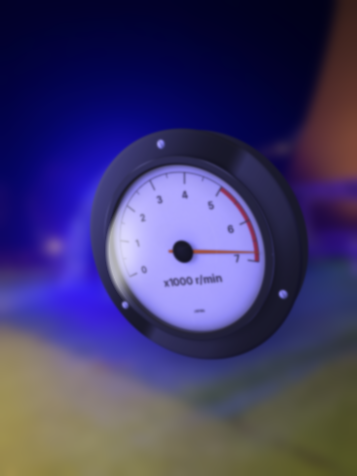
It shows {"value": 6750, "unit": "rpm"}
